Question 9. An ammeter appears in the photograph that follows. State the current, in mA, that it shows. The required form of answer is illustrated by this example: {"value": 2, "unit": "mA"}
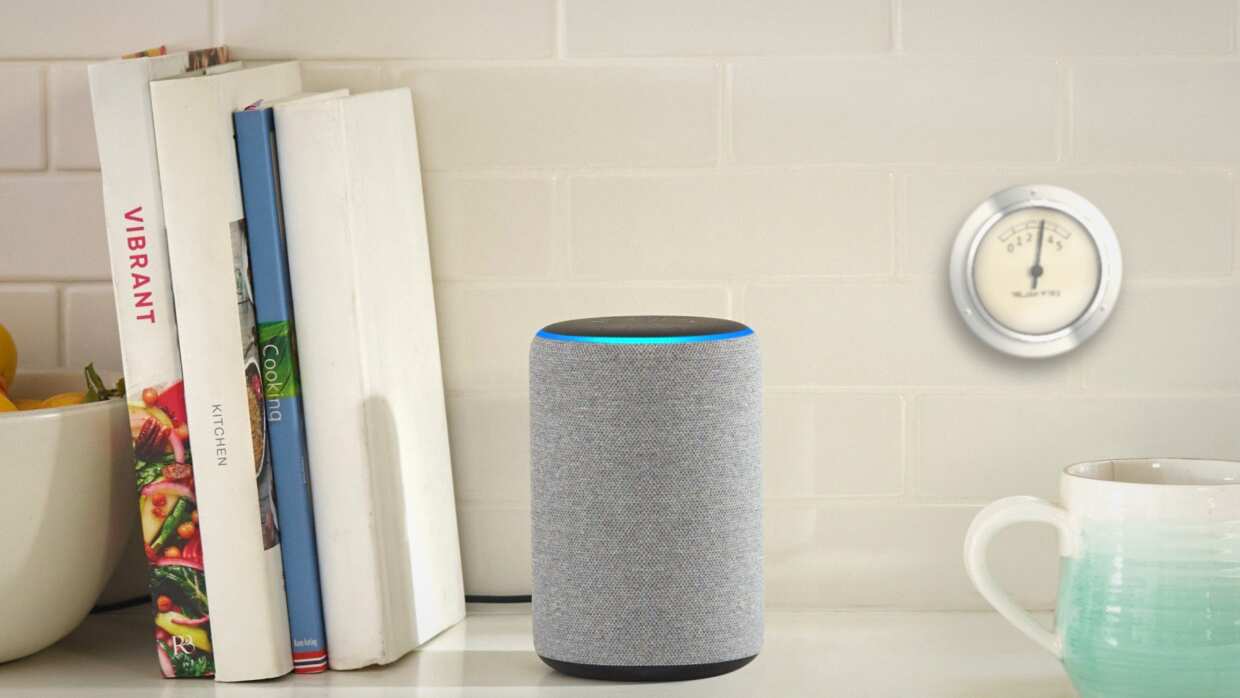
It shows {"value": 3, "unit": "mA"}
